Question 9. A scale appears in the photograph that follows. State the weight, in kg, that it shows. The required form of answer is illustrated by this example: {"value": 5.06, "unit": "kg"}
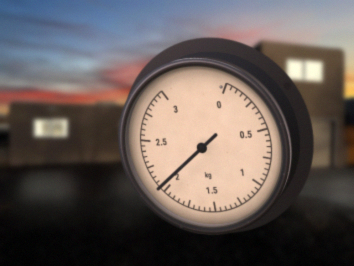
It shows {"value": 2.05, "unit": "kg"}
